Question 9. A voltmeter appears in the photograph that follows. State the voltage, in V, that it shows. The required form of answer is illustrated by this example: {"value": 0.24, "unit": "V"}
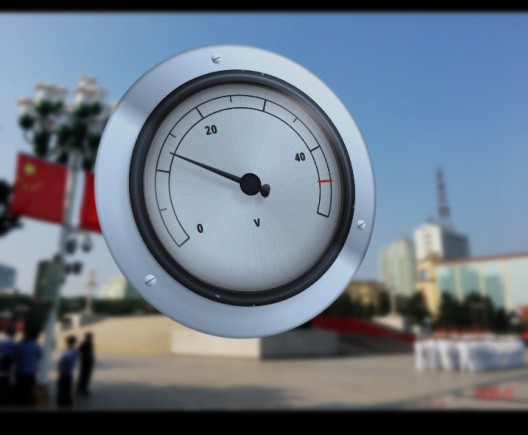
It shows {"value": 12.5, "unit": "V"}
